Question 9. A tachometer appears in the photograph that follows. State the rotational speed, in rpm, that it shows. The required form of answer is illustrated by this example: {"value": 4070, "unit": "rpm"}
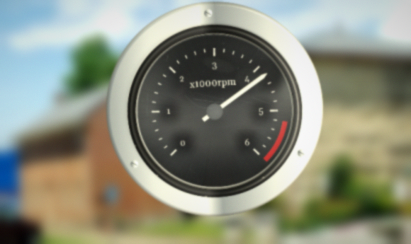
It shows {"value": 4200, "unit": "rpm"}
